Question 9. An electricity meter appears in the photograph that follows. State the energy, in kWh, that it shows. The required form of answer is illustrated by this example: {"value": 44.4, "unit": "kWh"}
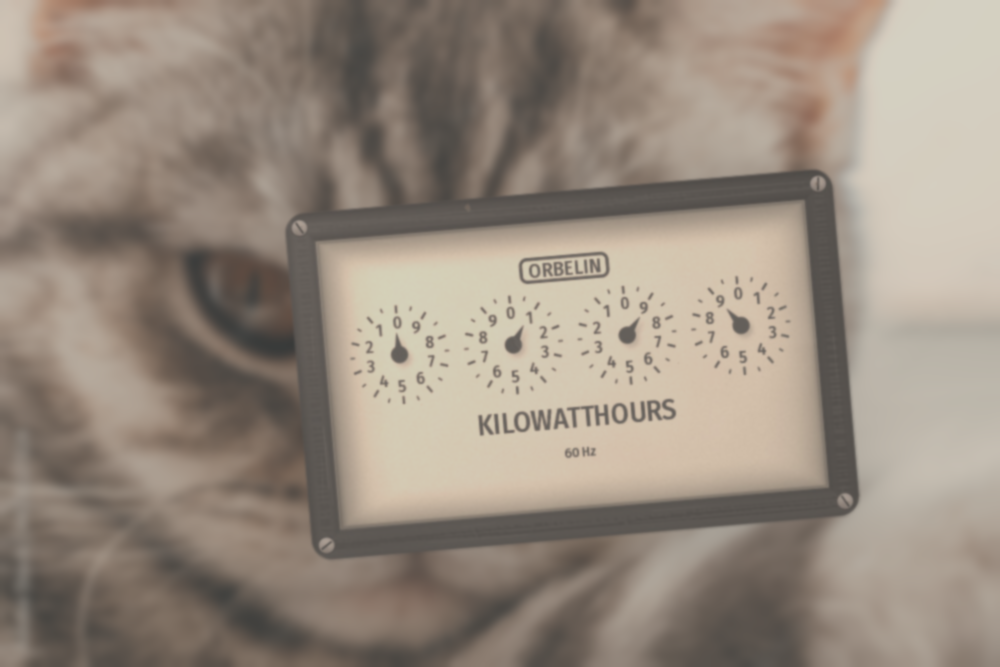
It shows {"value": 89, "unit": "kWh"}
